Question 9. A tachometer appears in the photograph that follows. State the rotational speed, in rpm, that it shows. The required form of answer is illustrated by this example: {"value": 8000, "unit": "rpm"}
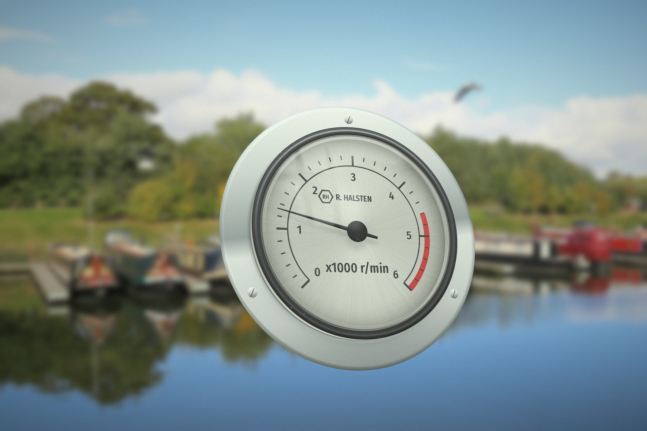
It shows {"value": 1300, "unit": "rpm"}
